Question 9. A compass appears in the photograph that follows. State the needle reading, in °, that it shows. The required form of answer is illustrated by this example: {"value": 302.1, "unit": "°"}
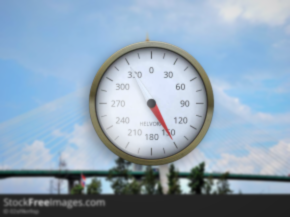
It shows {"value": 150, "unit": "°"}
